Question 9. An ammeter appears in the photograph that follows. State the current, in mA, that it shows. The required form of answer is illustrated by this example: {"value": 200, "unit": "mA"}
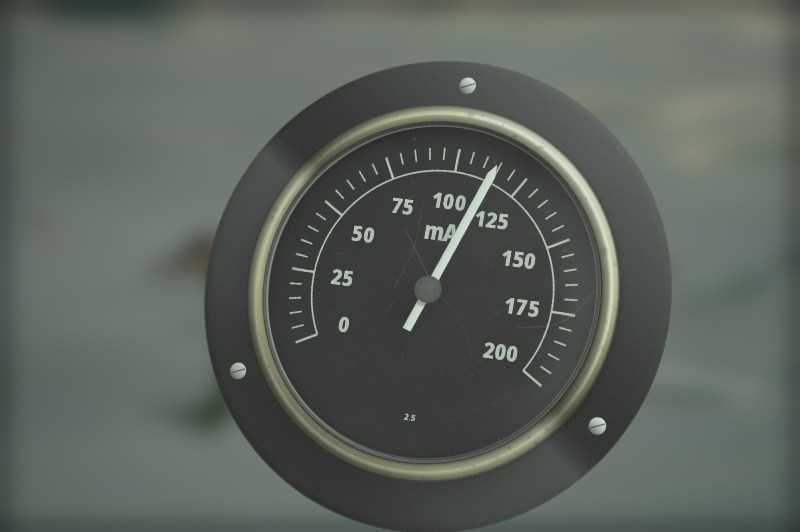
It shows {"value": 115, "unit": "mA"}
